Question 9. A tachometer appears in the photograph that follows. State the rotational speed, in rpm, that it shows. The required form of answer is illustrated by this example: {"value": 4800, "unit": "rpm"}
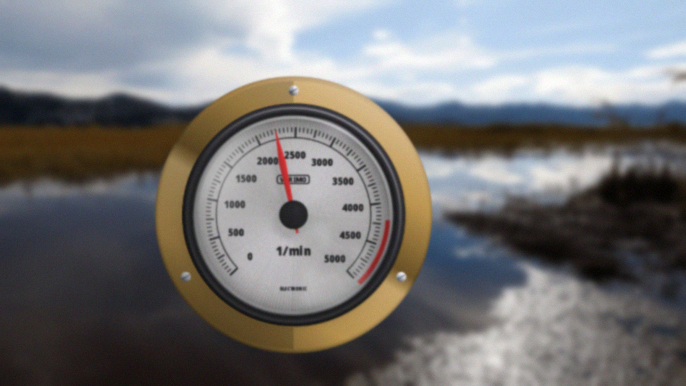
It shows {"value": 2250, "unit": "rpm"}
